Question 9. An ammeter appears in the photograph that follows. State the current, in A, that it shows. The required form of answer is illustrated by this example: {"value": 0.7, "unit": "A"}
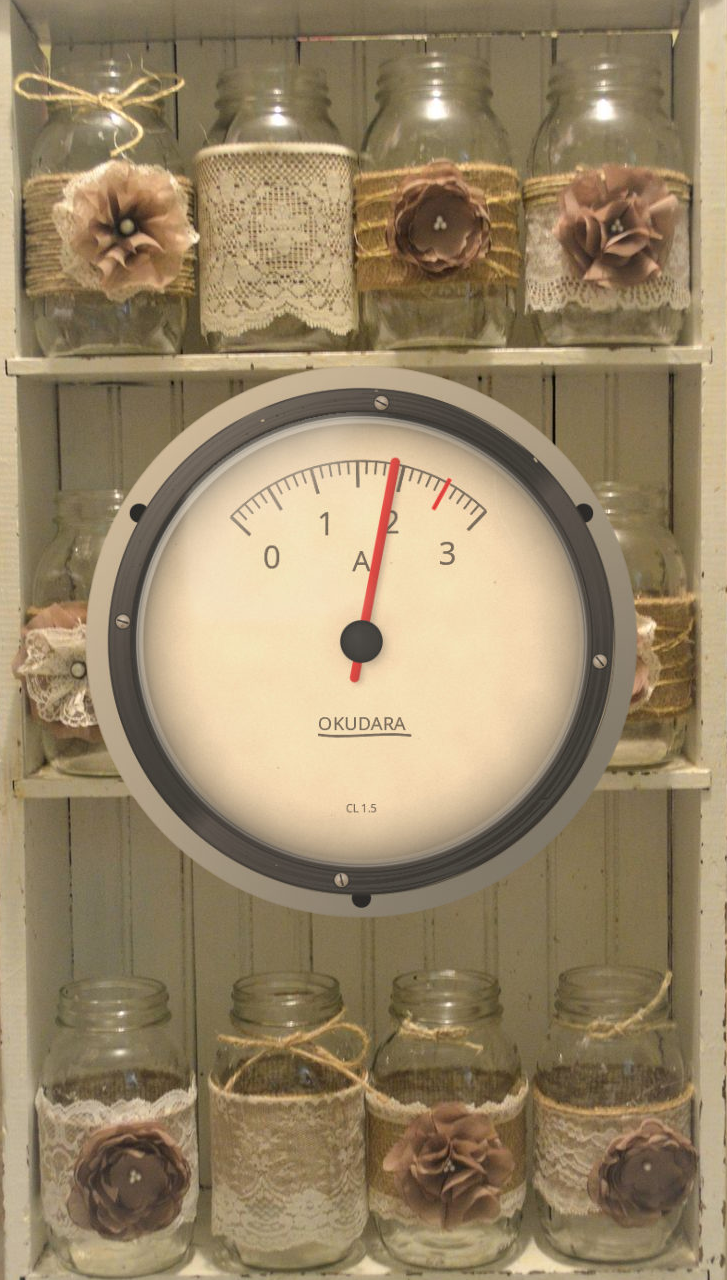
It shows {"value": 1.9, "unit": "A"}
